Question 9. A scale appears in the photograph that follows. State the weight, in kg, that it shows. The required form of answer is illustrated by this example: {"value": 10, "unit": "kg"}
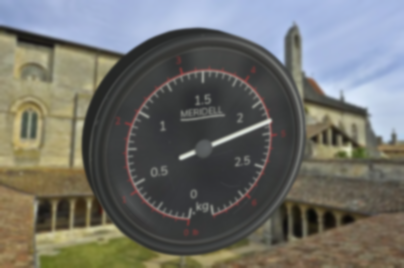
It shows {"value": 2.15, "unit": "kg"}
